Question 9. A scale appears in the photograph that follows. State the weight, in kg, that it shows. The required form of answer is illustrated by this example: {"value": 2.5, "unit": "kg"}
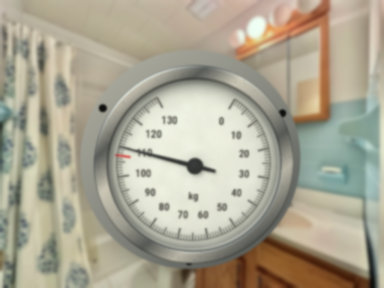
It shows {"value": 110, "unit": "kg"}
